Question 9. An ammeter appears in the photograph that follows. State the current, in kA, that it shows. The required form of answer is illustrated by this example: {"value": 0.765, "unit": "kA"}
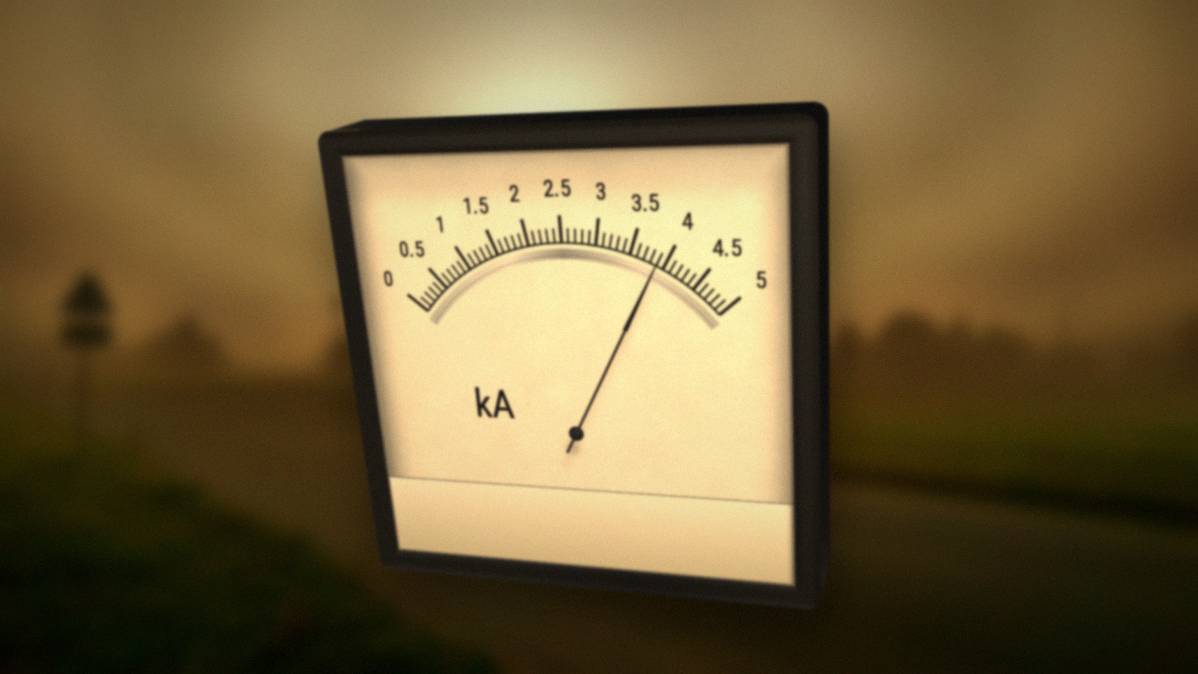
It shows {"value": 3.9, "unit": "kA"}
